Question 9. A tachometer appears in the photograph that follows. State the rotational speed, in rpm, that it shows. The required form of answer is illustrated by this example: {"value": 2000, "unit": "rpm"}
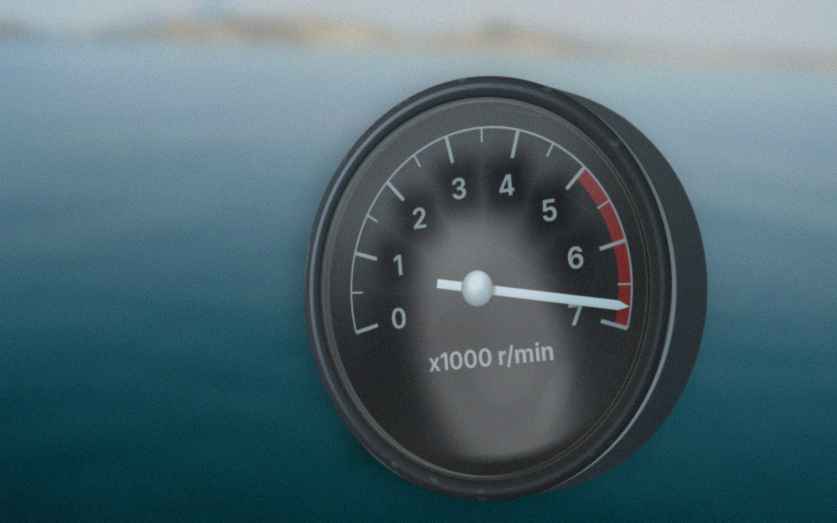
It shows {"value": 6750, "unit": "rpm"}
